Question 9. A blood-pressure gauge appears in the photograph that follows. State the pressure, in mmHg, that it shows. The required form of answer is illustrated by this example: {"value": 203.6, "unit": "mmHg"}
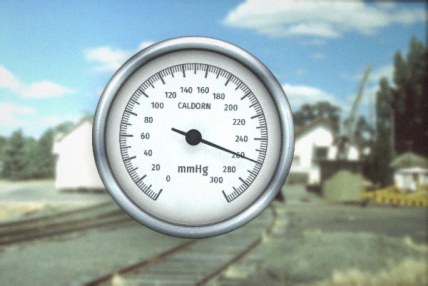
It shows {"value": 260, "unit": "mmHg"}
